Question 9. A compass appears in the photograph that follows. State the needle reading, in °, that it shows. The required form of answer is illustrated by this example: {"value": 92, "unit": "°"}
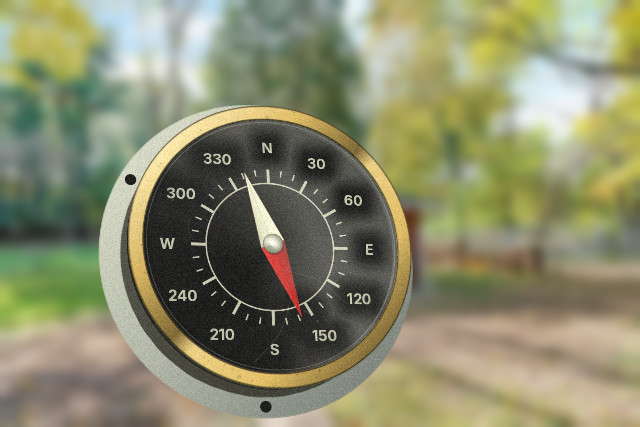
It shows {"value": 160, "unit": "°"}
